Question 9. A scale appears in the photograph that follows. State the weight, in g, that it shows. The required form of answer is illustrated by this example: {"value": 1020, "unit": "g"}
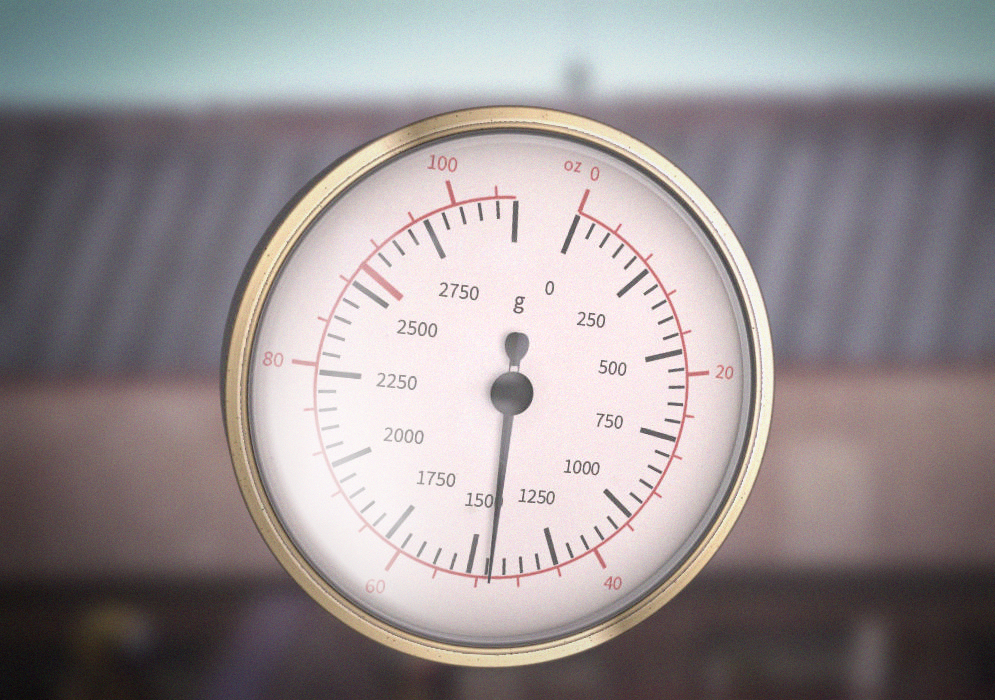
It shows {"value": 1450, "unit": "g"}
